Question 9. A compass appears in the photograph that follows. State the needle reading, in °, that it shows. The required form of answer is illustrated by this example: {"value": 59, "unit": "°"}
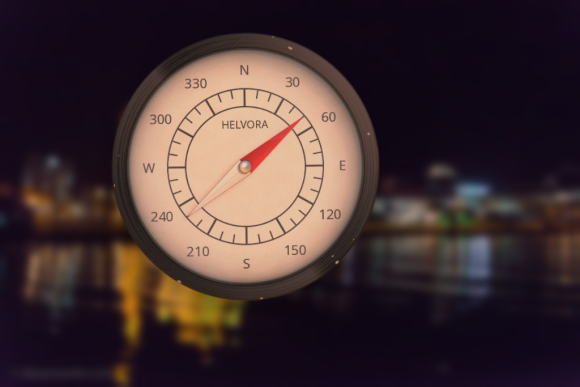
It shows {"value": 50, "unit": "°"}
